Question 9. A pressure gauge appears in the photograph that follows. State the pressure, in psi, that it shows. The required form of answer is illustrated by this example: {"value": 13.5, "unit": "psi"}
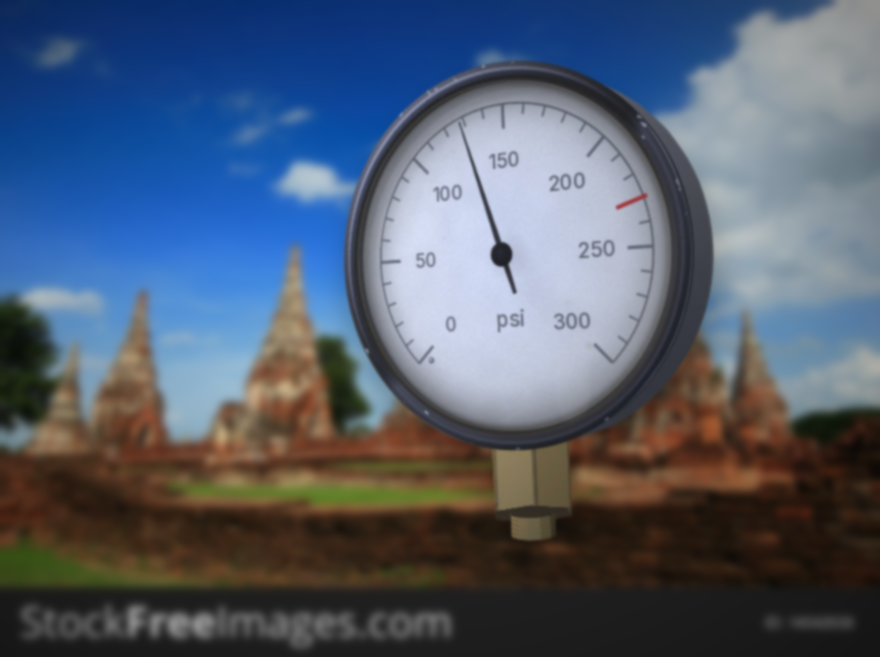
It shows {"value": 130, "unit": "psi"}
